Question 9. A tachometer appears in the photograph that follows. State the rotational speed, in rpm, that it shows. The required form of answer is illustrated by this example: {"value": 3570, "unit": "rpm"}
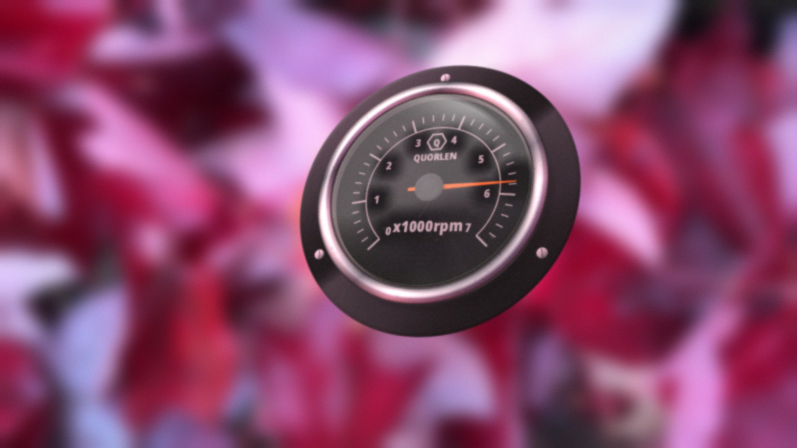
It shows {"value": 5800, "unit": "rpm"}
